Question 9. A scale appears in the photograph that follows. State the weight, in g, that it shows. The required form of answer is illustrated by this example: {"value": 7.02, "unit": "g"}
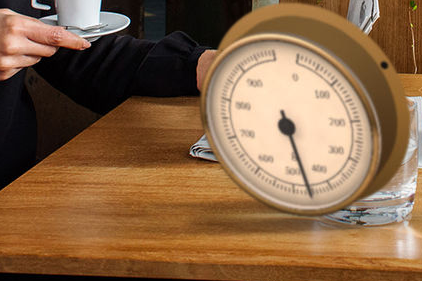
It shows {"value": 450, "unit": "g"}
